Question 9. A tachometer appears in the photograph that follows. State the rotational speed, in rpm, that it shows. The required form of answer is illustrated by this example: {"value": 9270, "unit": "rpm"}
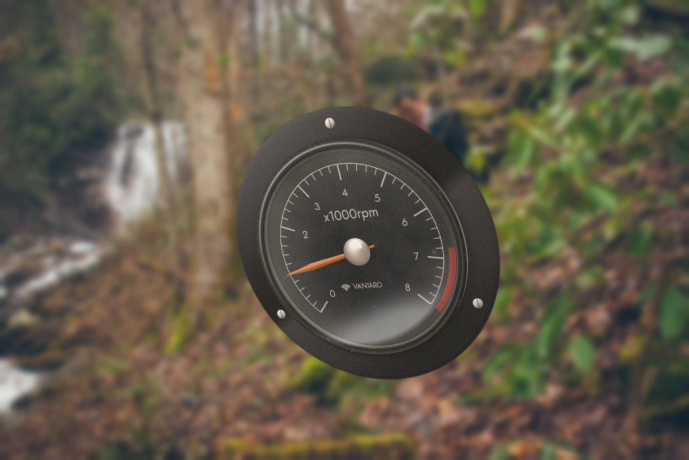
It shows {"value": 1000, "unit": "rpm"}
